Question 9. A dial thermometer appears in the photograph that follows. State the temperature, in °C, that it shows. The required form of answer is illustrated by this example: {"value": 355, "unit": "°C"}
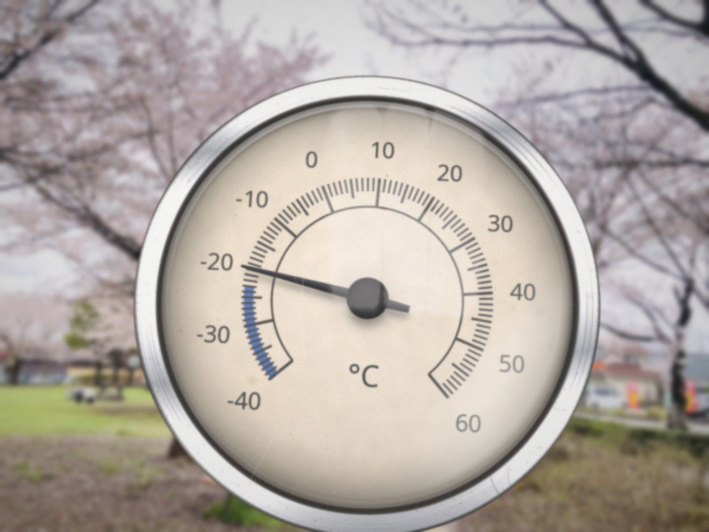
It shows {"value": -20, "unit": "°C"}
